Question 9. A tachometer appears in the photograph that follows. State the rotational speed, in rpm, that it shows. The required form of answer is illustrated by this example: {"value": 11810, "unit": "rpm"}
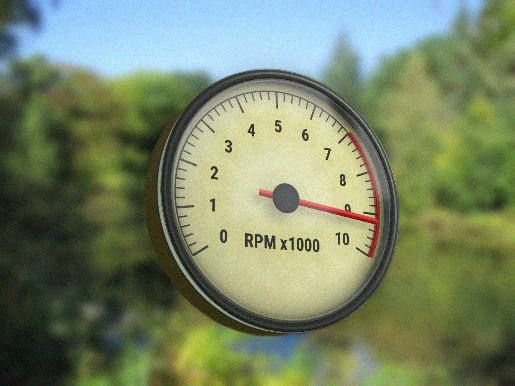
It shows {"value": 9200, "unit": "rpm"}
